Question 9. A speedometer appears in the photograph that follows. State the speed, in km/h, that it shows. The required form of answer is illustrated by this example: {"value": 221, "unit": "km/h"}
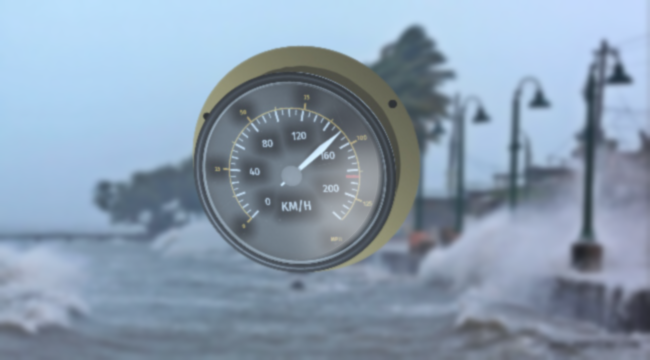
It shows {"value": 150, "unit": "km/h"}
